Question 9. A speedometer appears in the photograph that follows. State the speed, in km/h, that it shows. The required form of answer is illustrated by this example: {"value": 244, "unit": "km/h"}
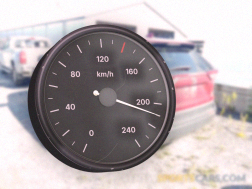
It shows {"value": 210, "unit": "km/h"}
